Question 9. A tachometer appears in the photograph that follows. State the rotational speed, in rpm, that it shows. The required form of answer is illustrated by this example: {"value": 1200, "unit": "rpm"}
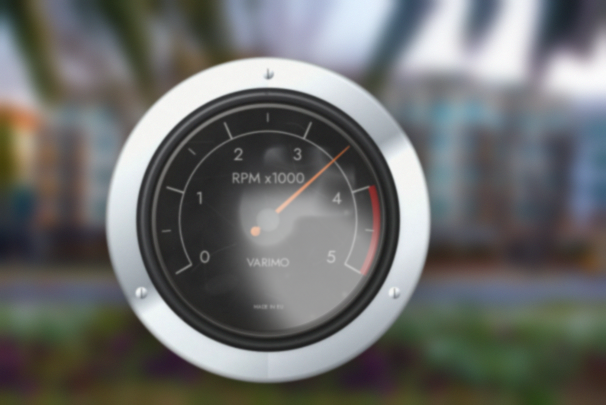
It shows {"value": 3500, "unit": "rpm"}
